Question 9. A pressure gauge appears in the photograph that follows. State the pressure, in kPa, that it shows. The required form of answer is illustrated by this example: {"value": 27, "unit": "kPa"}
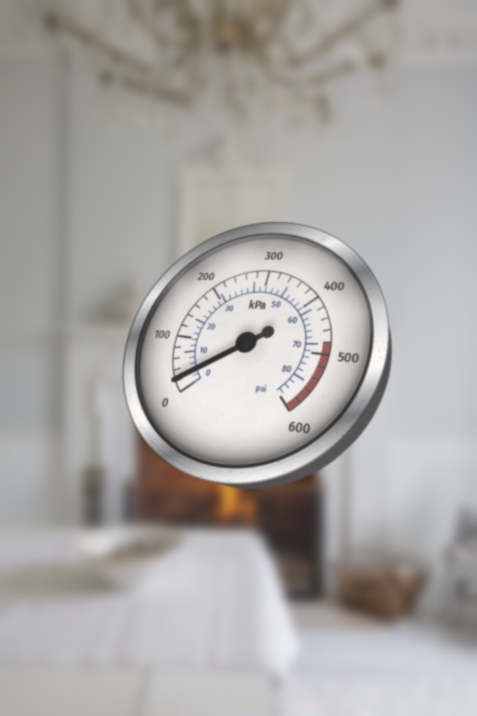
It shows {"value": 20, "unit": "kPa"}
